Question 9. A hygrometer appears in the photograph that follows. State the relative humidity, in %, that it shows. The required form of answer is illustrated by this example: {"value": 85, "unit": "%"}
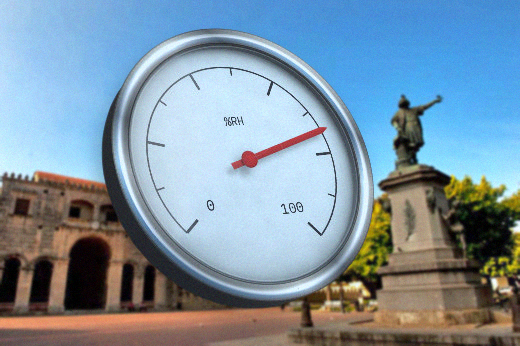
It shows {"value": 75, "unit": "%"}
